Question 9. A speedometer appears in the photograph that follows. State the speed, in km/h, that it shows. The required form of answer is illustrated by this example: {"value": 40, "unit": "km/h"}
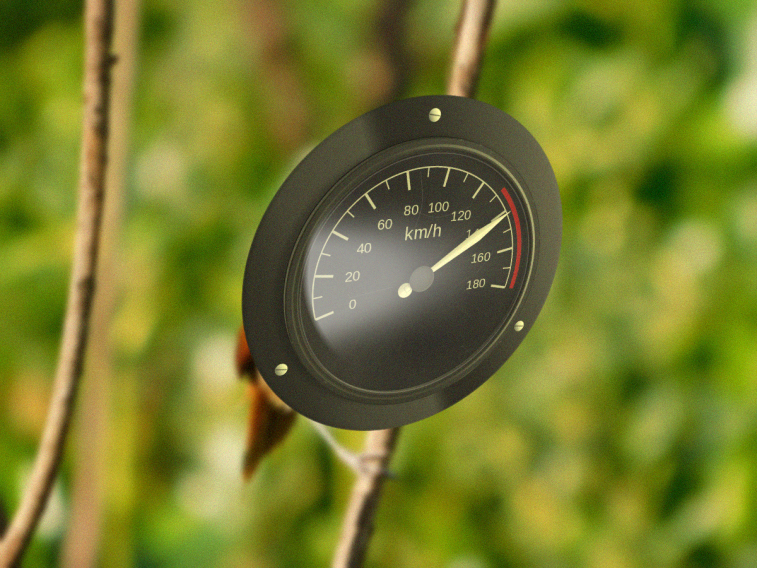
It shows {"value": 140, "unit": "km/h"}
